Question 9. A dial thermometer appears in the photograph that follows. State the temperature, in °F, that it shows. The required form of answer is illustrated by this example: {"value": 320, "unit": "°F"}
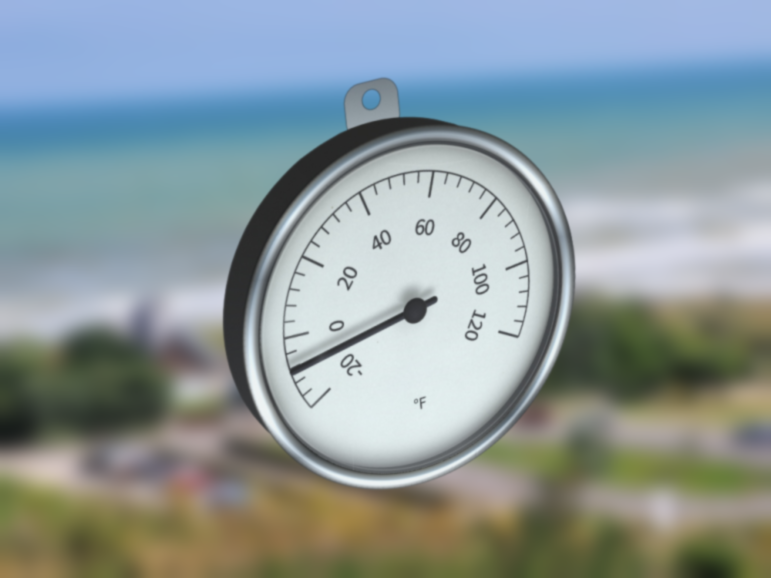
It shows {"value": -8, "unit": "°F"}
